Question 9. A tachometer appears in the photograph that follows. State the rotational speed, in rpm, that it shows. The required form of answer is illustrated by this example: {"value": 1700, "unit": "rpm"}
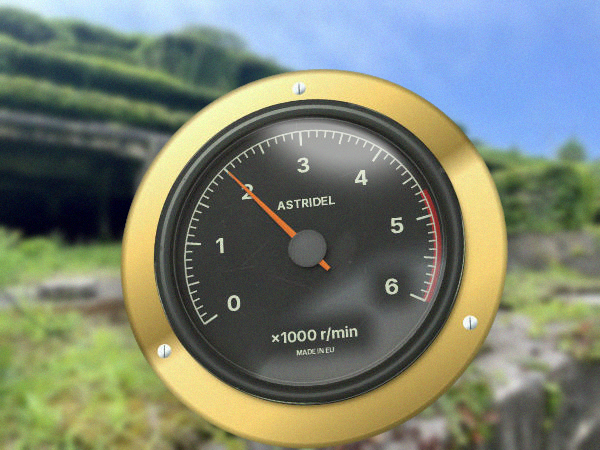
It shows {"value": 2000, "unit": "rpm"}
